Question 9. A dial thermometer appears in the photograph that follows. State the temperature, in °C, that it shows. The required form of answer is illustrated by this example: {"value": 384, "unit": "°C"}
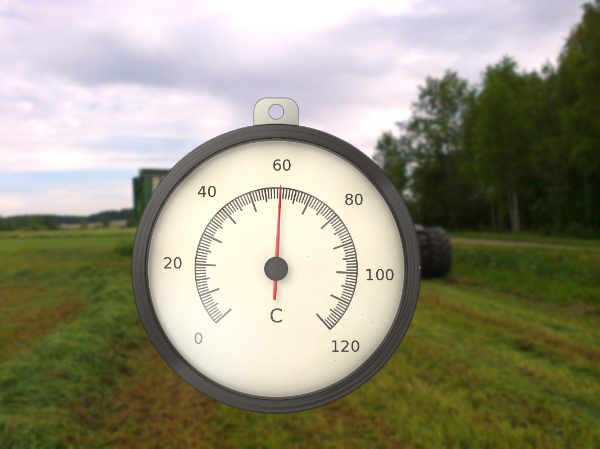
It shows {"value": 60, "unit": "°C"}
